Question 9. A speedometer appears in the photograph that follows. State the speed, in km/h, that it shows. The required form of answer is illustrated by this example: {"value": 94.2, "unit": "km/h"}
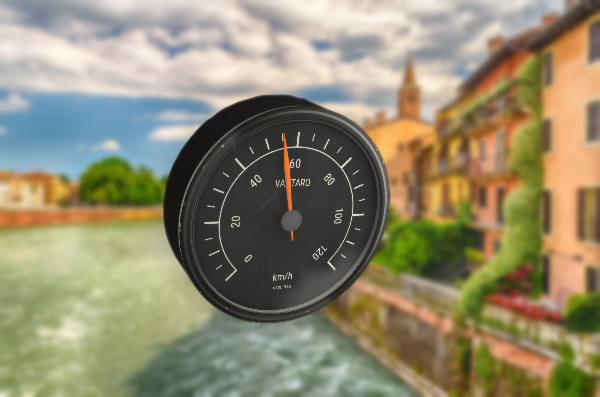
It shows {"value": 55, "unit": "km/h"}
